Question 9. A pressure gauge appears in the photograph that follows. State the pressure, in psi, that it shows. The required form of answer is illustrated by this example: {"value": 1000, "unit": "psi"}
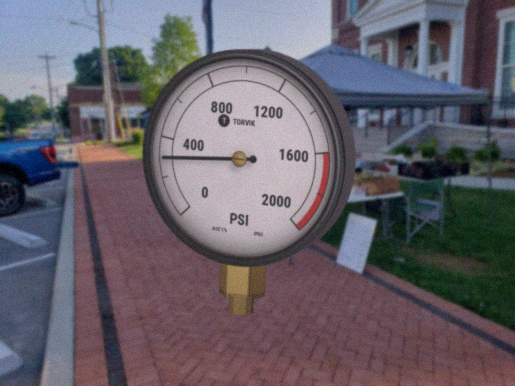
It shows {"value": 300, "unit": "psi"}
